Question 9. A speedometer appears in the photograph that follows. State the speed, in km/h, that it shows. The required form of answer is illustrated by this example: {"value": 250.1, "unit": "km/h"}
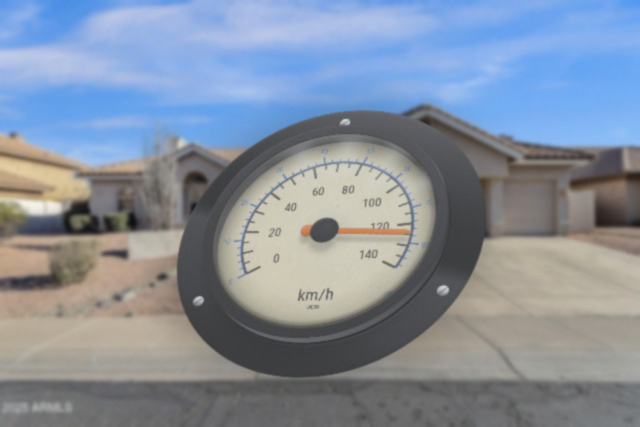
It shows {"value": 125, "unit": "km/h"}
